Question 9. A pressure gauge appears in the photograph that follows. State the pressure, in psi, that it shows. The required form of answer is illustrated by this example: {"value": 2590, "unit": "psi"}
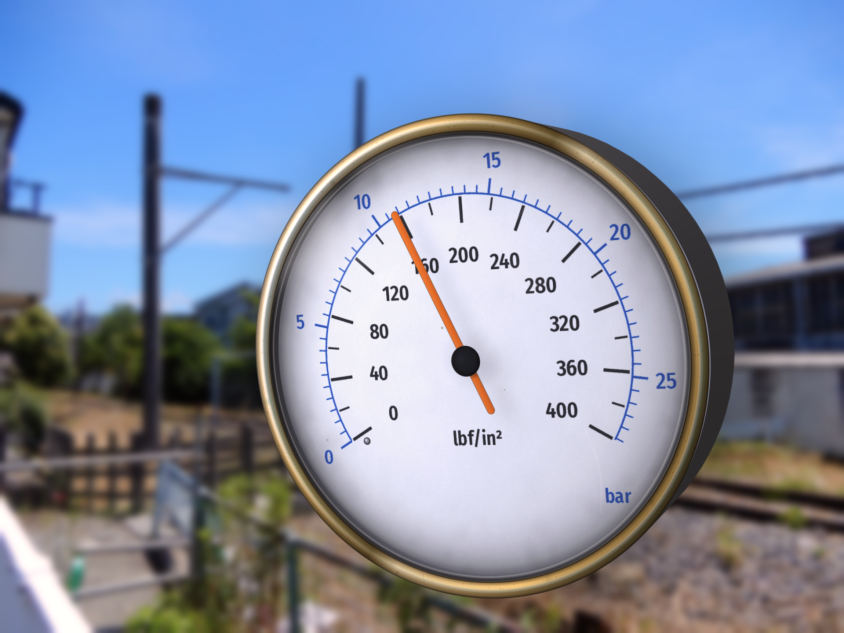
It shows {"value": 160, "unit": "psi"}
